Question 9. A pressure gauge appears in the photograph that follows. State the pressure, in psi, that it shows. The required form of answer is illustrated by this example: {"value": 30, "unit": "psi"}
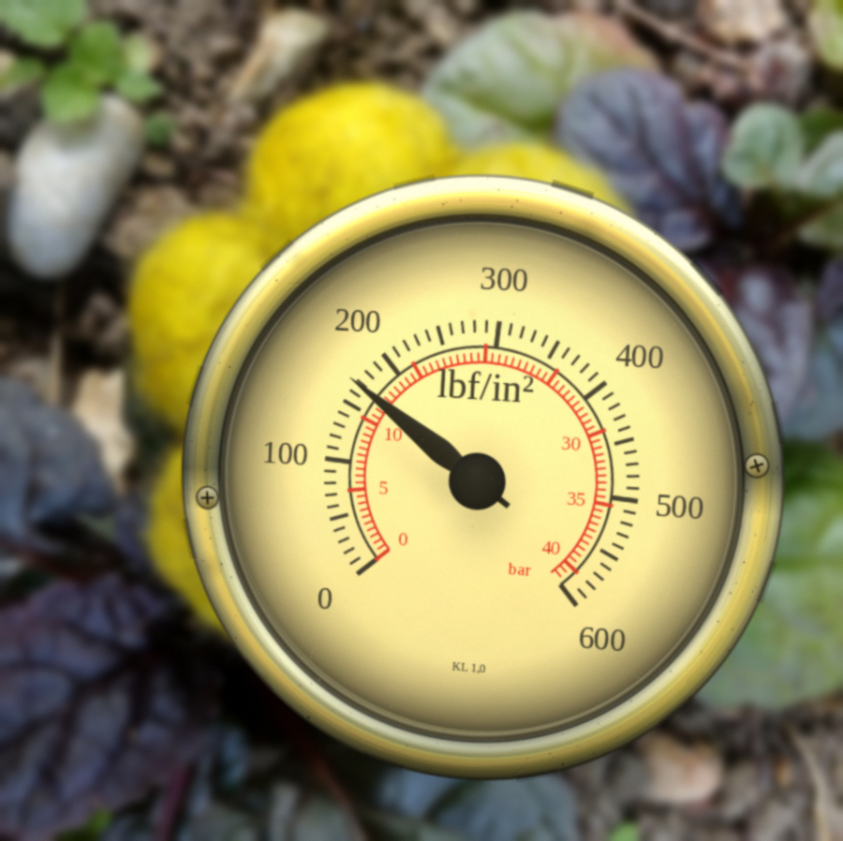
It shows {"value": 170, "unit": "psi"}
